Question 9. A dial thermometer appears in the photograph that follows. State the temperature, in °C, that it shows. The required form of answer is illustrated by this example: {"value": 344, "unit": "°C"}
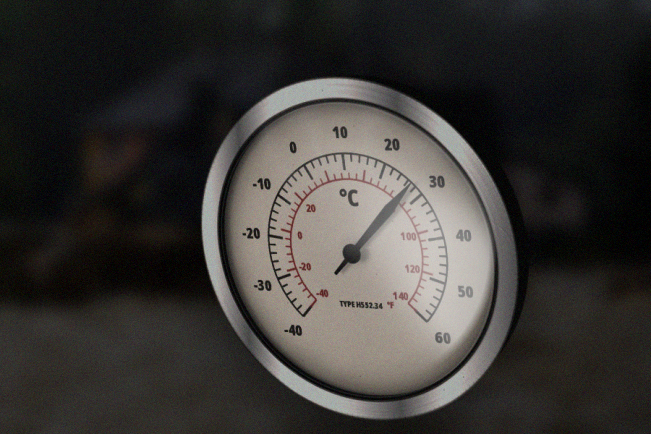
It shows {"value": 27, "unit": "°C"}
